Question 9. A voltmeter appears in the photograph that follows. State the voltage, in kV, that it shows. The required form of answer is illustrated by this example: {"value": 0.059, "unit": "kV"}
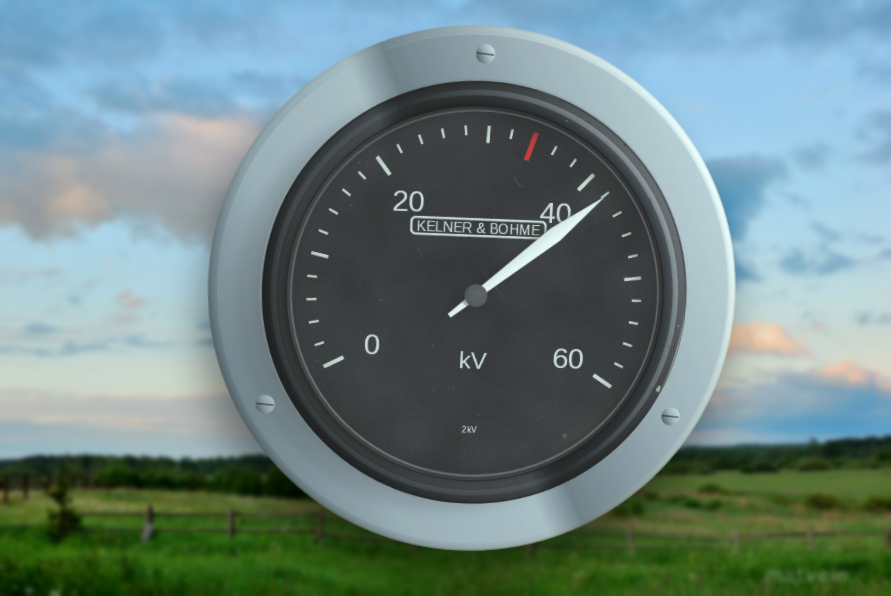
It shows {"value": 42, "unit": "kV"}
